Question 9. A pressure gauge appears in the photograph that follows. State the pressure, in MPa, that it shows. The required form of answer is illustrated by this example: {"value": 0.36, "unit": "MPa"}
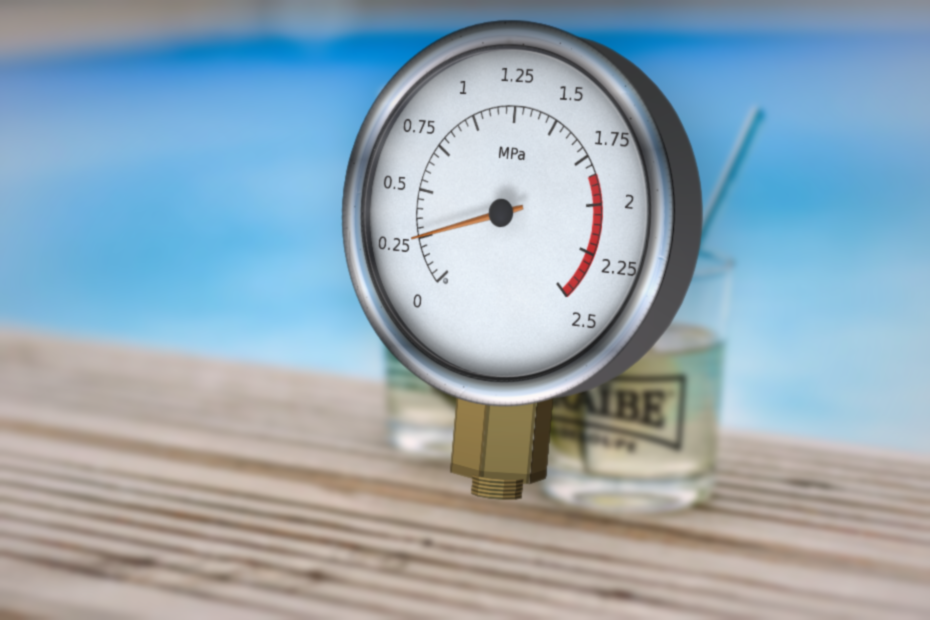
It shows {"value": 0.25, "unit": "MPa"}
